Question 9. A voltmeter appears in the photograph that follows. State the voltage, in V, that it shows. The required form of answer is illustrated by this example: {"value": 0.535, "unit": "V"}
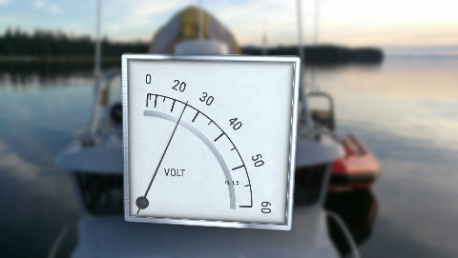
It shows {"value": 25, "unit": "V"}
